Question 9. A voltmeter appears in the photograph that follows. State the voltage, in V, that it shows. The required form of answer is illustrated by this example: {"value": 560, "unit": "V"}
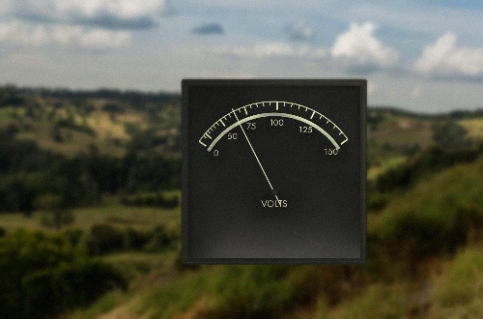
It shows {"value": 65, "unit": "V"}
